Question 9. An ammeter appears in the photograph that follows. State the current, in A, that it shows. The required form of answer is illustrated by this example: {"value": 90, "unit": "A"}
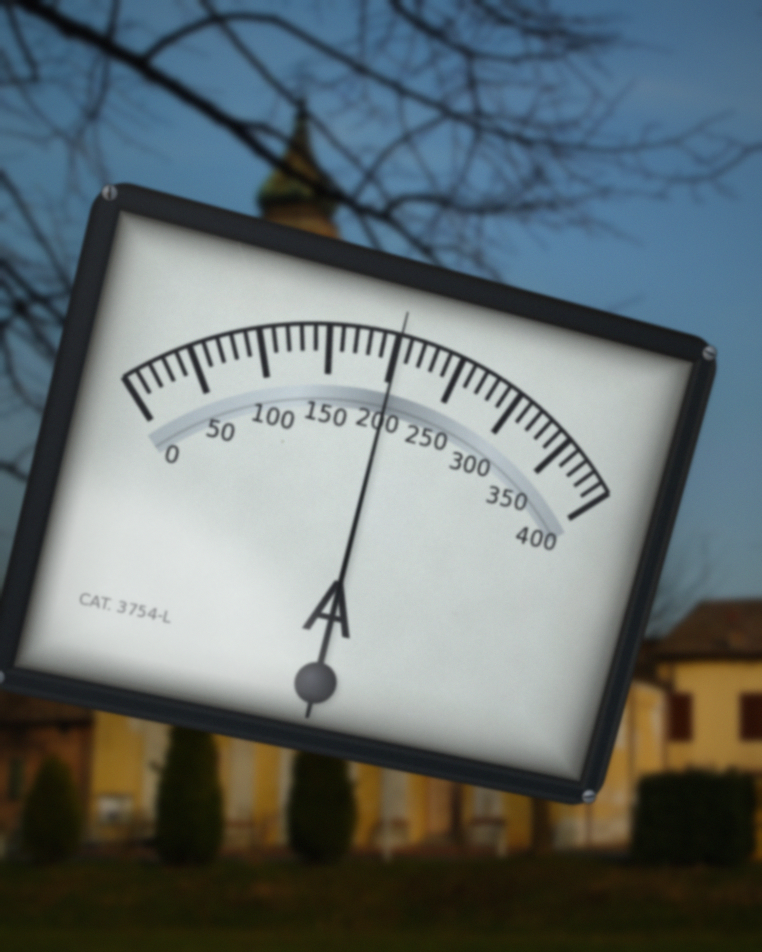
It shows {"value": 200, "unit": "A"}
